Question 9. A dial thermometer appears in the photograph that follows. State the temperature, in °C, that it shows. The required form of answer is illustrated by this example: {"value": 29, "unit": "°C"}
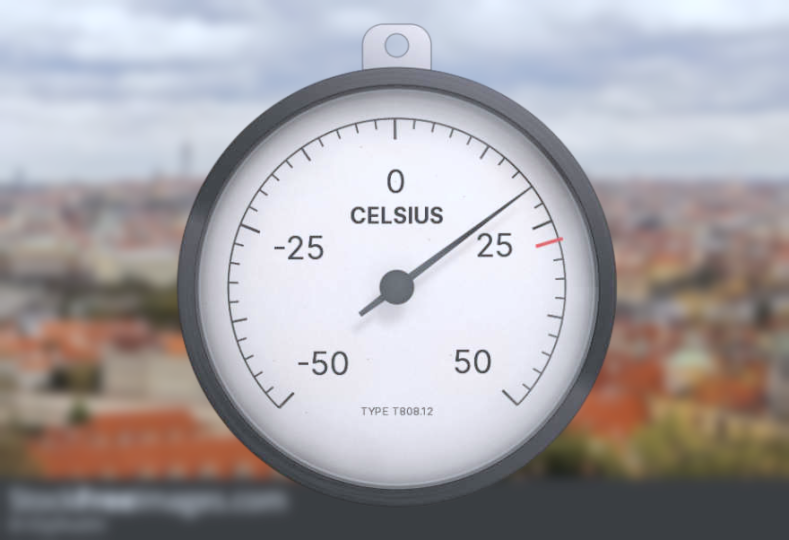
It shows {"value": 20, "unit": "°C"}
